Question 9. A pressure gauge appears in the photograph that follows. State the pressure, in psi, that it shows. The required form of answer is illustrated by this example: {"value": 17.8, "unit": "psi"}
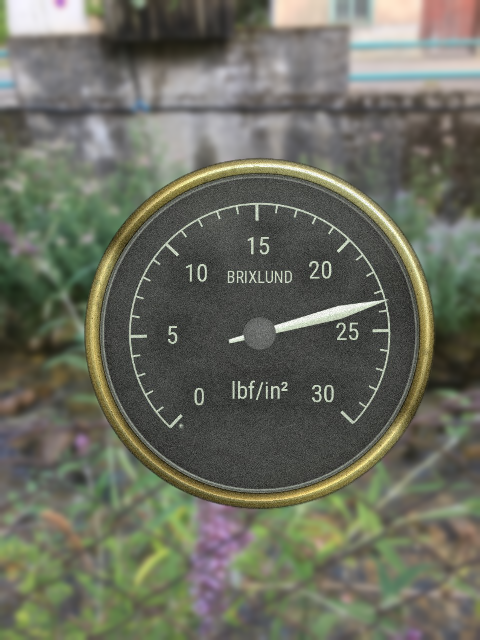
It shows {"value": 23.5, "unit": "psi"}
